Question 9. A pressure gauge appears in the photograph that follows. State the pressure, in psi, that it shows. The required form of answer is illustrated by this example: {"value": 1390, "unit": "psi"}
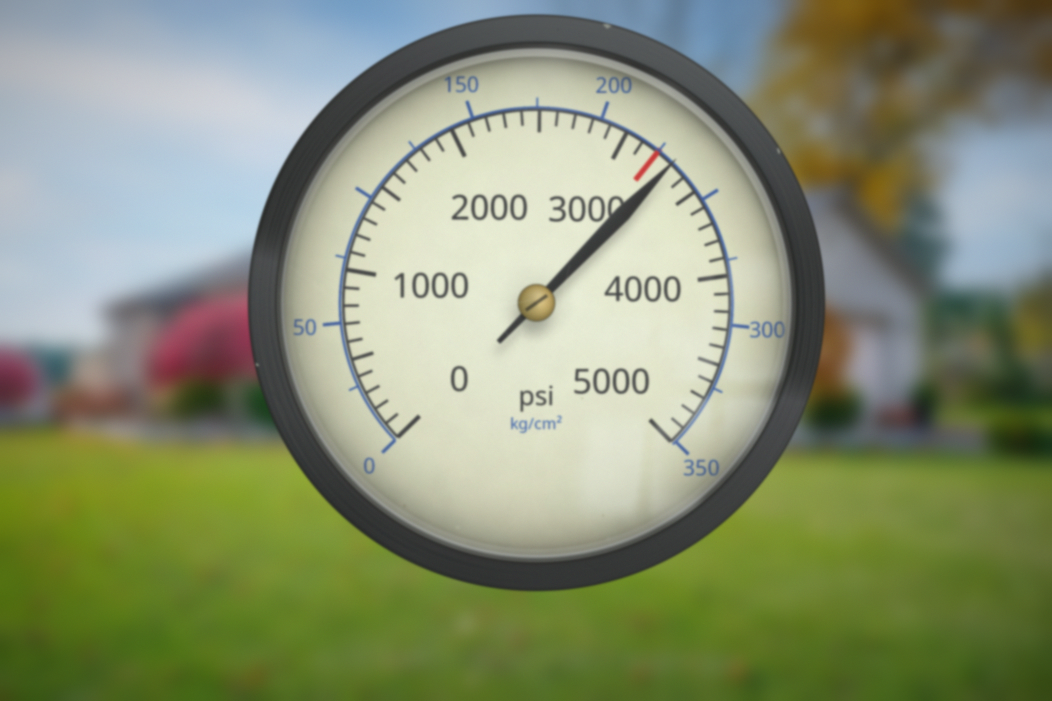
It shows {"value": 3300, "unit": "psi"}
